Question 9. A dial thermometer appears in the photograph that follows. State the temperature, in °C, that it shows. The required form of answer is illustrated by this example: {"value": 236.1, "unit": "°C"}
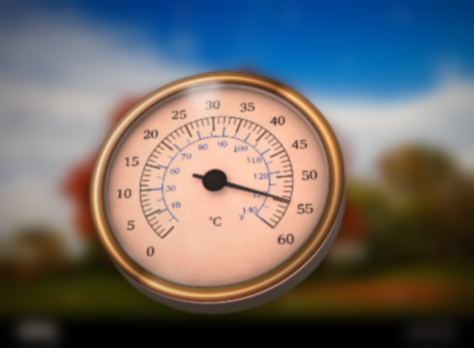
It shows {"value": 55, "unit": "°C"}
